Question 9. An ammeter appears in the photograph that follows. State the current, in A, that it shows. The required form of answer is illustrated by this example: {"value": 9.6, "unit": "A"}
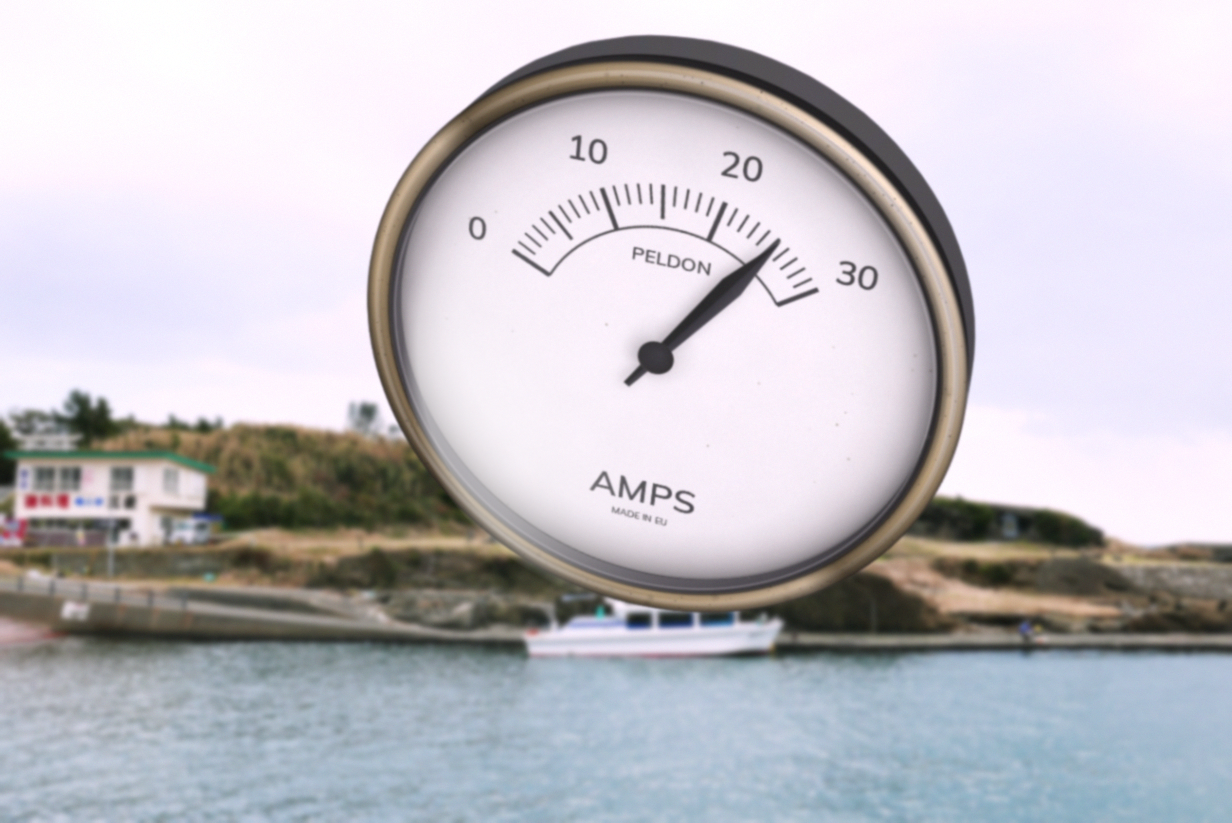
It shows {"value": 25, "unit": "A"}
